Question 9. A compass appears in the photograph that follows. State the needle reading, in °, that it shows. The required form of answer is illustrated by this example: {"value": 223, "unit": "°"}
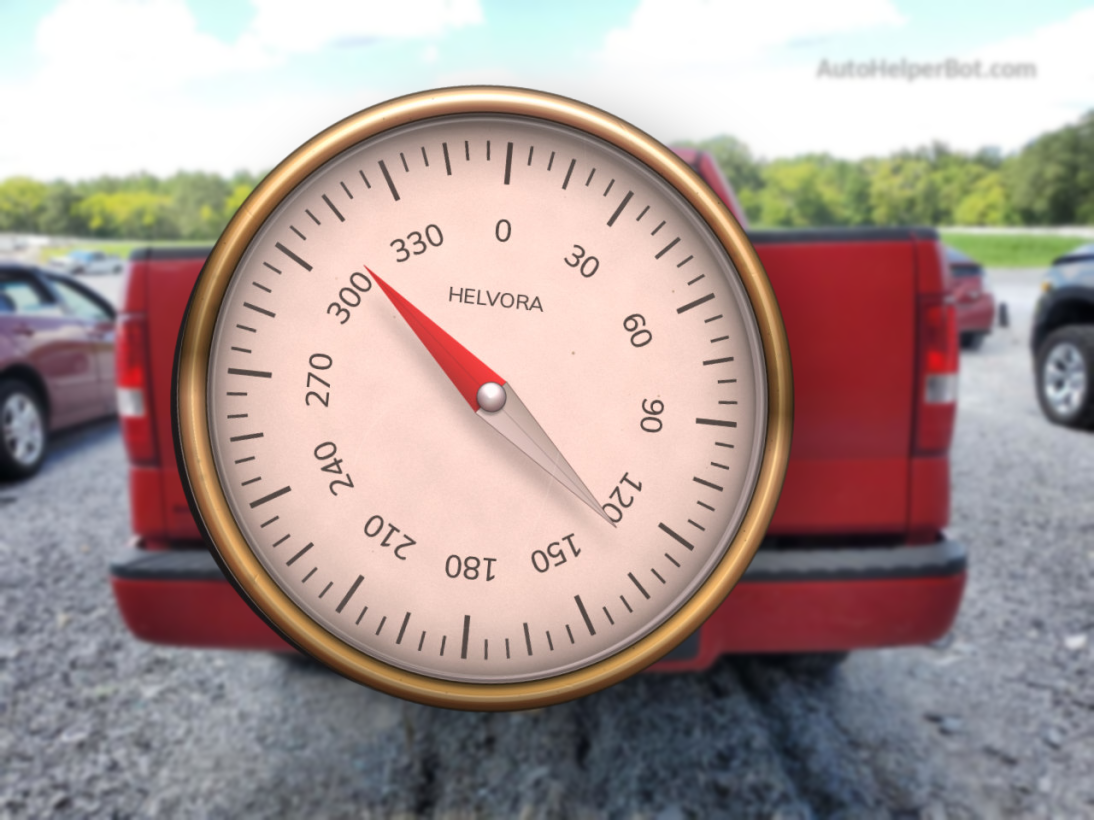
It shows {"value": 310, "unit": "°"}
